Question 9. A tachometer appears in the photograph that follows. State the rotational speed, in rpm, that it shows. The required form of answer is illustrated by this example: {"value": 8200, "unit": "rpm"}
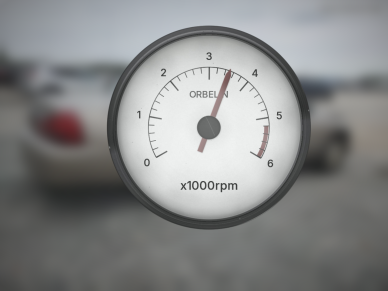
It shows {"value": 3500, "unit": "rpm"}
